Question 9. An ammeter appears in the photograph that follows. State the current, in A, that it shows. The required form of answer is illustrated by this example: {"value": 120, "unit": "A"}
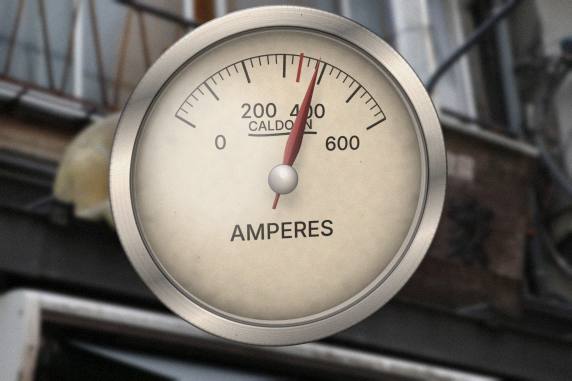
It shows {"value": 380, "unit": "A"}
